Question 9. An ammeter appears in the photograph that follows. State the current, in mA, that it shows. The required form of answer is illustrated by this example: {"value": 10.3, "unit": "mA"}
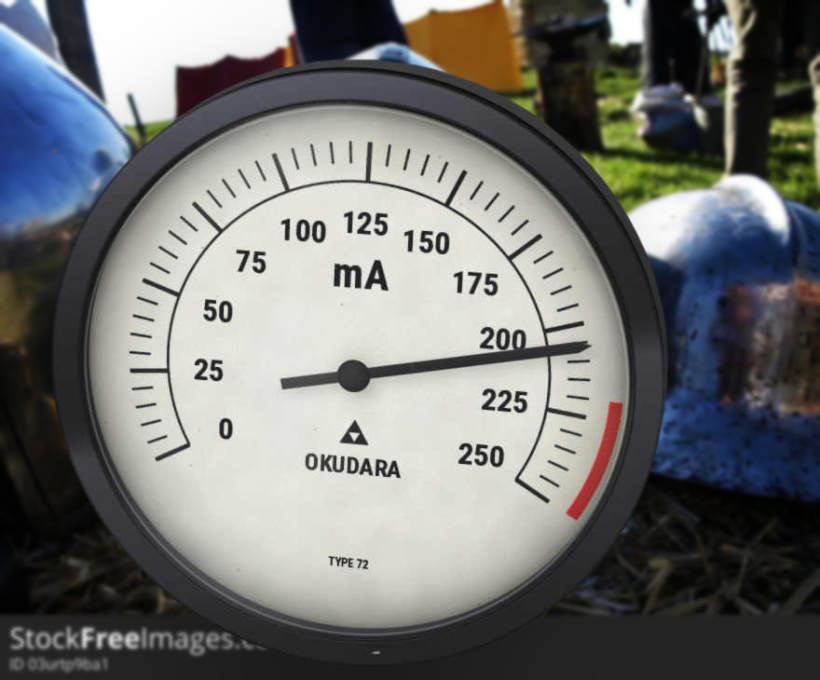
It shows {"value": 205, "unit": "mA"}
